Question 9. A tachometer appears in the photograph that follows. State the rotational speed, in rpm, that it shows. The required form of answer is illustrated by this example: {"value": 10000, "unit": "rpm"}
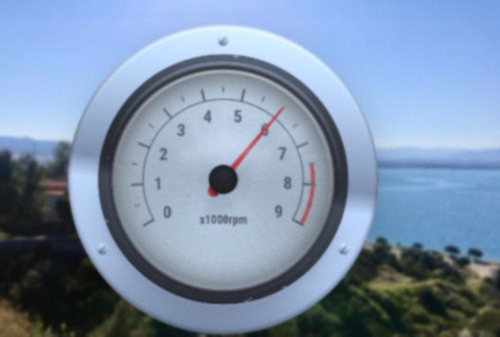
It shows {"value": 6000, "unit": "rpm"}
